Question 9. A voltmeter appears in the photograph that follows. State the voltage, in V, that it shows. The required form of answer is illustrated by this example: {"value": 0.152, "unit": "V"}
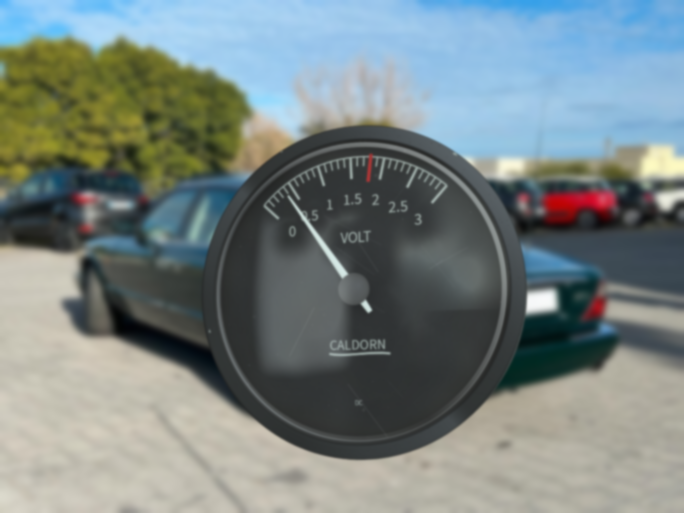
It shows {"value": 0.4, "unit": "V"}
